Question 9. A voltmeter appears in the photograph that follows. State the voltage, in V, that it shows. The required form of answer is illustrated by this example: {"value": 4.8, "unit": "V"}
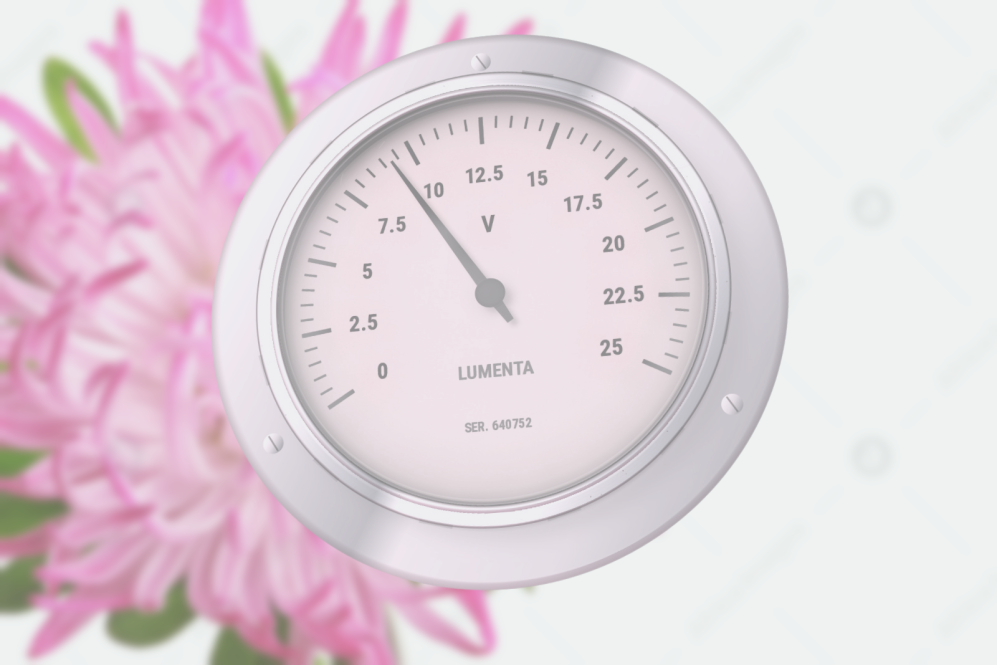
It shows {"value": 9.25, "unit": "V"}
